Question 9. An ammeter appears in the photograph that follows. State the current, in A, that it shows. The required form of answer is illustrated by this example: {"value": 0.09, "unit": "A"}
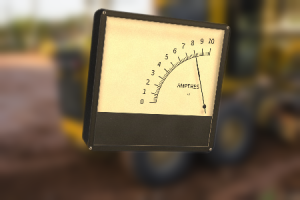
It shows {"value": 8, "unit": "A"}
